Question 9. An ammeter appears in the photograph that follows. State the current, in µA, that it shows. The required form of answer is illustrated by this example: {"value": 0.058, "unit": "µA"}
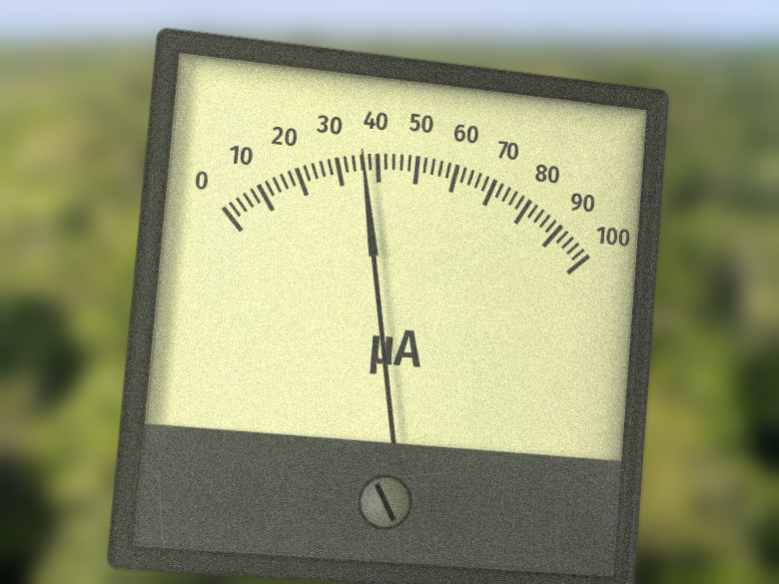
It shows {"value": 36, "unit": "µA"}
